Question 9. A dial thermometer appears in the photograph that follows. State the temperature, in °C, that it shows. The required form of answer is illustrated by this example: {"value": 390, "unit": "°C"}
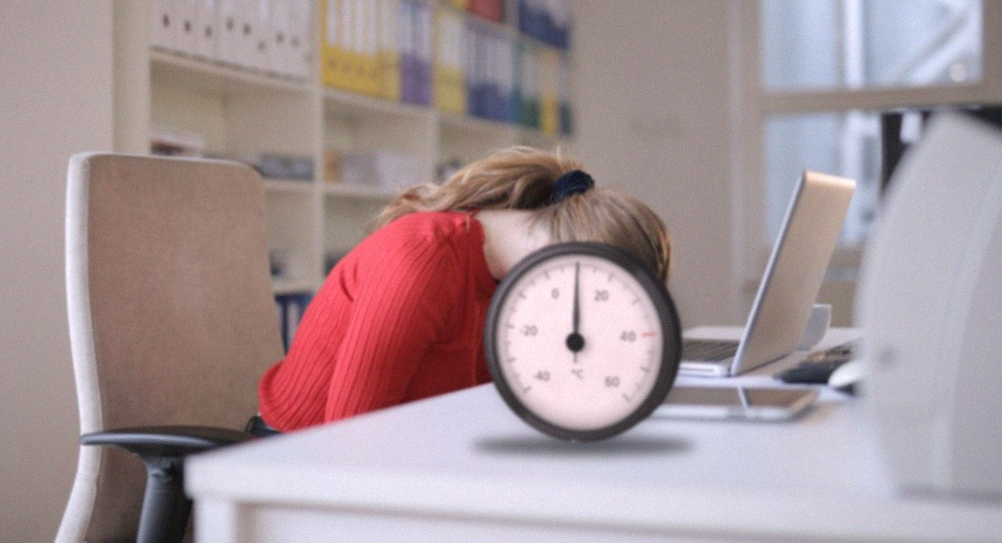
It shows {"value": 10, "unit": "°C"}
